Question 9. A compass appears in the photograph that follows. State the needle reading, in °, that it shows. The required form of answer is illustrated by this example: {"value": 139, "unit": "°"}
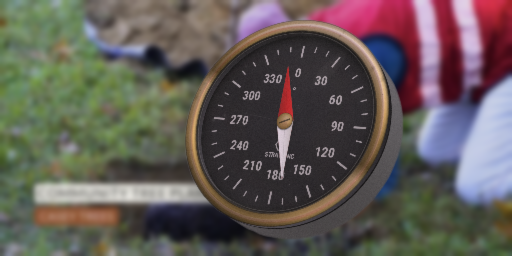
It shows {"value": 350, "unit": "°"}
